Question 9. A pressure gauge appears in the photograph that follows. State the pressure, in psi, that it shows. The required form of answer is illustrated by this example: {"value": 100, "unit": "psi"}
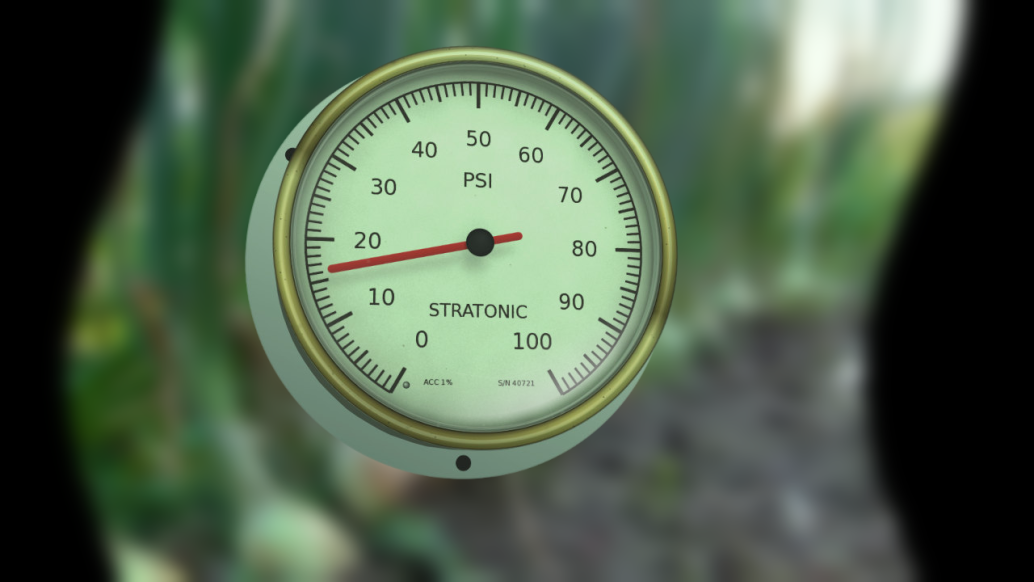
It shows {"value": 16, "unit": "psi"}
